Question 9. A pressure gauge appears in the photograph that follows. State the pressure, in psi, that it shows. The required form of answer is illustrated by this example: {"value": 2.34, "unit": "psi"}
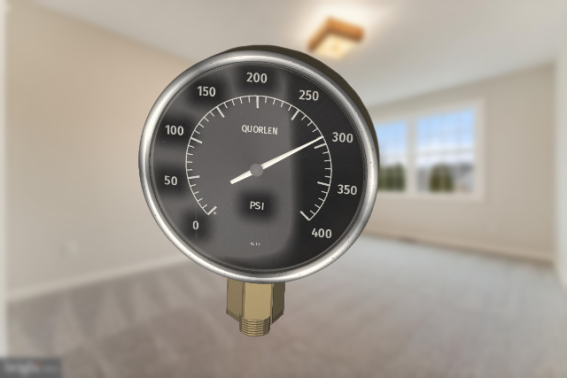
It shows {"value": 290, "unit": "psi"}
